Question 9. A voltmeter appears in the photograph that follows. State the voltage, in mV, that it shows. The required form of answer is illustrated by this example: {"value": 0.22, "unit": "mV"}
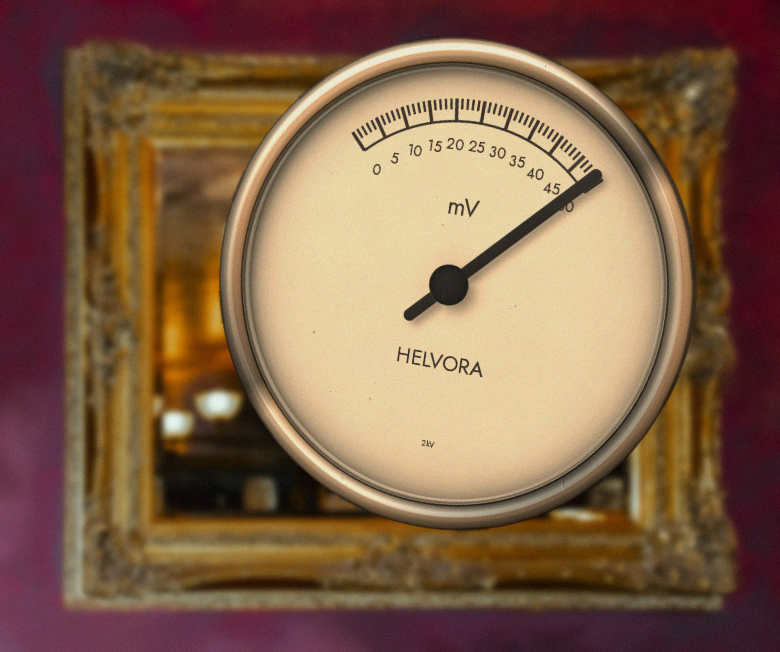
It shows {"value": 49, "unit": "mV"}
